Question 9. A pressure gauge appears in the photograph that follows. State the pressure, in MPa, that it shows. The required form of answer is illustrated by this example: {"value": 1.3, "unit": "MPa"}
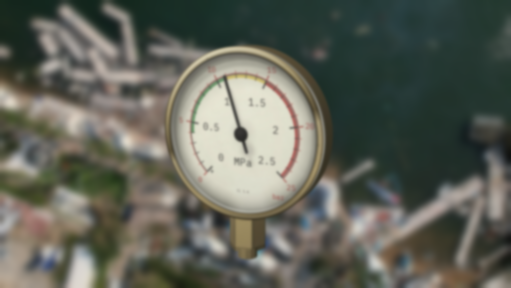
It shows {"value": 1.1, "unit": "MPa"}
